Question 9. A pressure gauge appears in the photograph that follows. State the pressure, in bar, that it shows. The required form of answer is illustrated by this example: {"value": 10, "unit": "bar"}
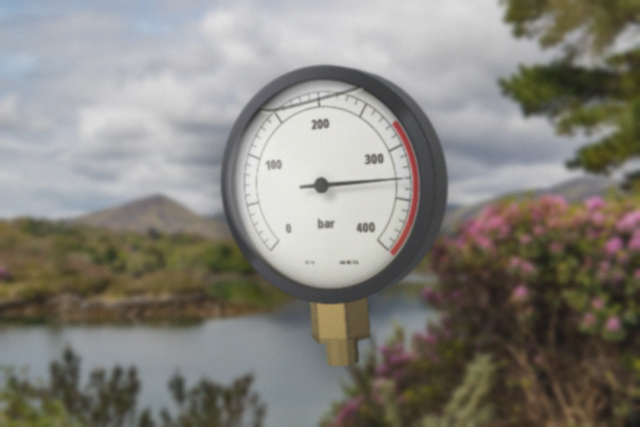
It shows {"value": 330, "unit": "bar"}
